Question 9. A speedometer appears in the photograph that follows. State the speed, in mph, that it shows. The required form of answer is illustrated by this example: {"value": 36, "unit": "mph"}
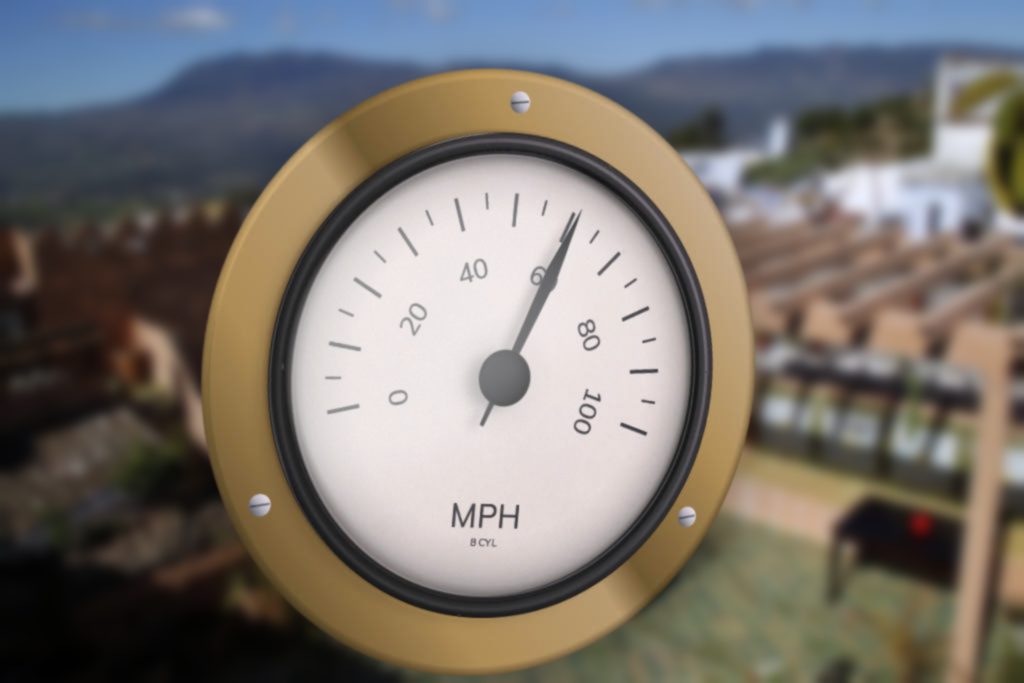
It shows {"value": 60, "unit": "mph"}
